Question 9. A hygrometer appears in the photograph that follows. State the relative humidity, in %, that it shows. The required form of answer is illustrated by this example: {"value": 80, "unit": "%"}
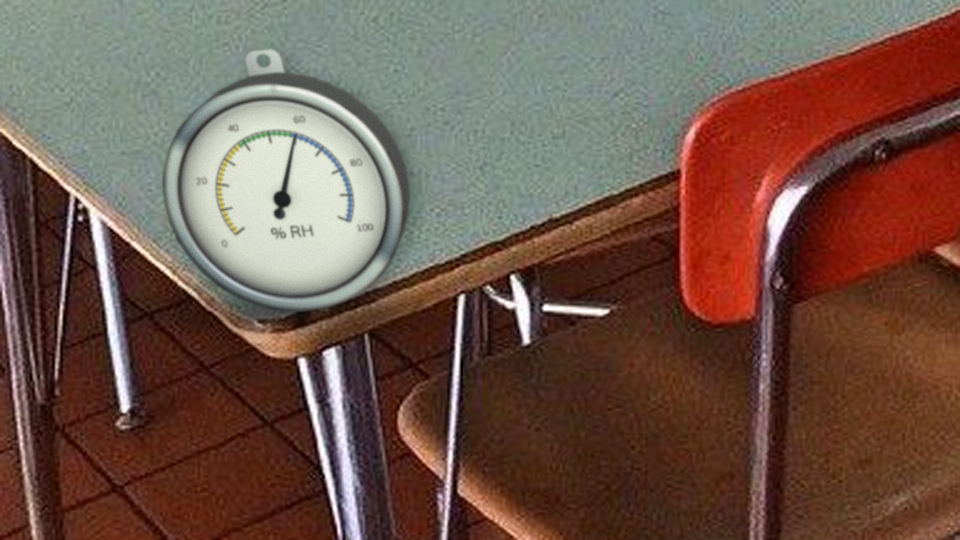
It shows {"value": 60, "unit": "%"}
